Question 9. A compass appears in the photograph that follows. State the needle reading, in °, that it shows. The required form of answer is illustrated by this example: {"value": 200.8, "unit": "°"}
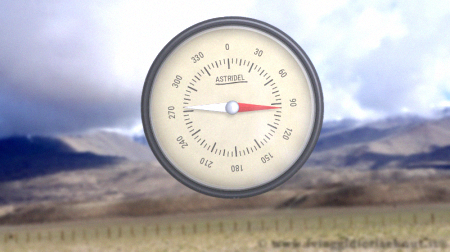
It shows {"value": 95, "unit": "°"}
